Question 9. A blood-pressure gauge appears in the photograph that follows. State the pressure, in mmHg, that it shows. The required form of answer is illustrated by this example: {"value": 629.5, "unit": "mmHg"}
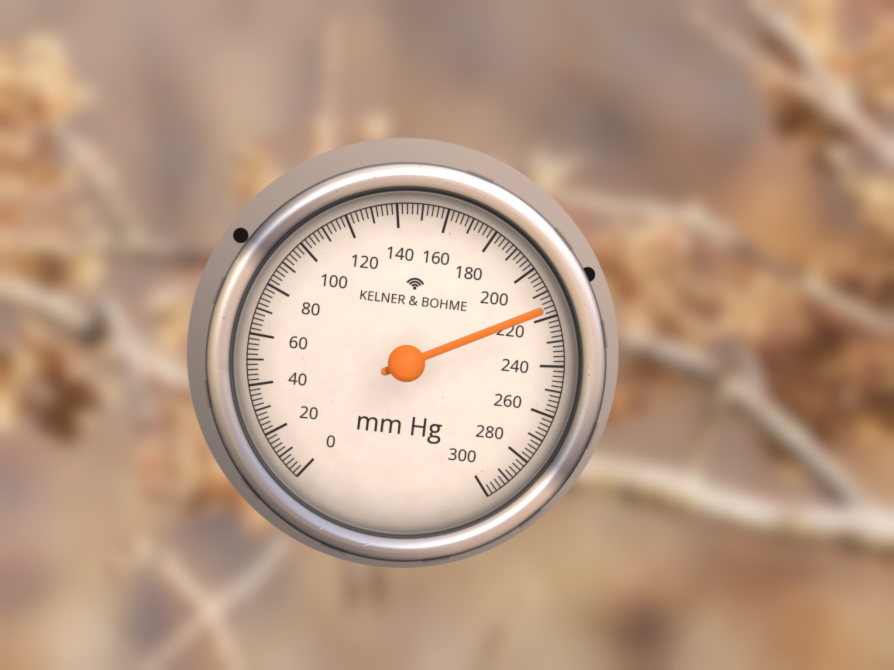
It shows {"value": 216, "unit": "mmHg"}
